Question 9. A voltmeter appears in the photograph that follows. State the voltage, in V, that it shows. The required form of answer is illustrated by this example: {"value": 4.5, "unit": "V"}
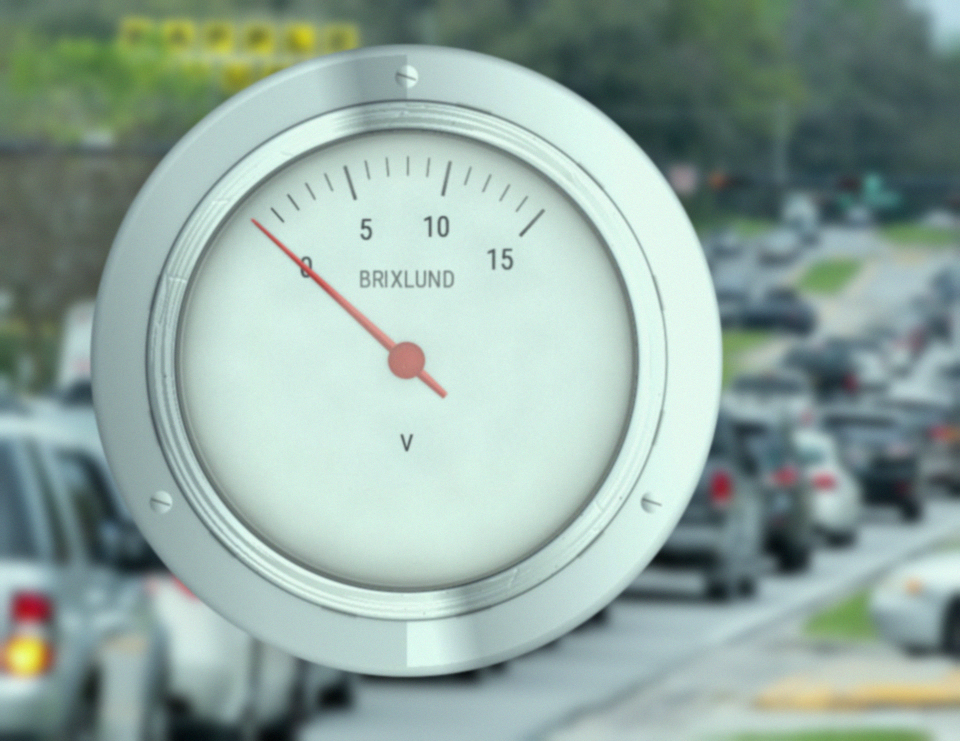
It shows {"value": 0, "unit": "V"}
